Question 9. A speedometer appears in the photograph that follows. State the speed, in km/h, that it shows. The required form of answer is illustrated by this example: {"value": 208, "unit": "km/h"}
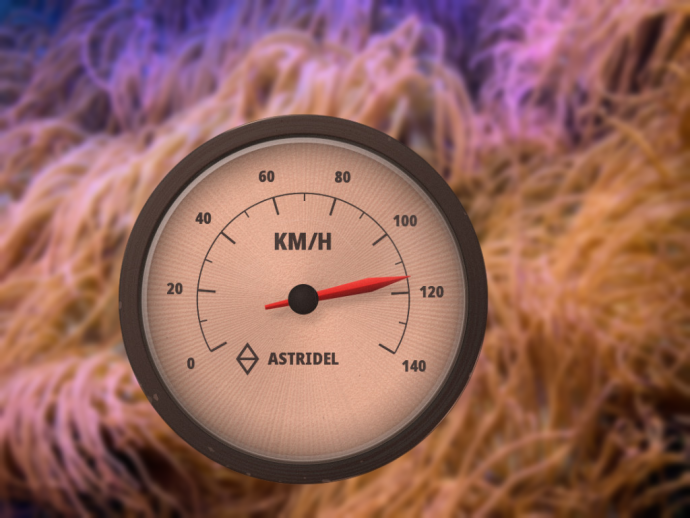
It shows {"value": 115, "unit": "km/h"}
